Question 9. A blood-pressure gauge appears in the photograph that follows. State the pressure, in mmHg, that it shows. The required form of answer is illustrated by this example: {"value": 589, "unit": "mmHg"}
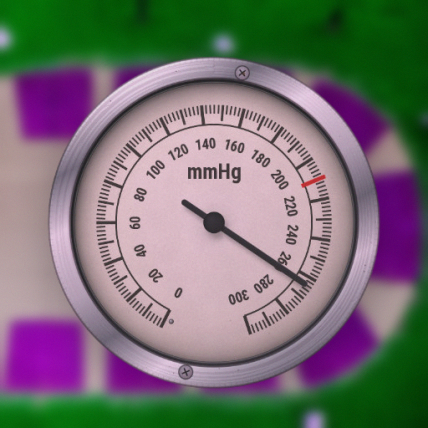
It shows {"value": 264, "unit": "mmHg"}
